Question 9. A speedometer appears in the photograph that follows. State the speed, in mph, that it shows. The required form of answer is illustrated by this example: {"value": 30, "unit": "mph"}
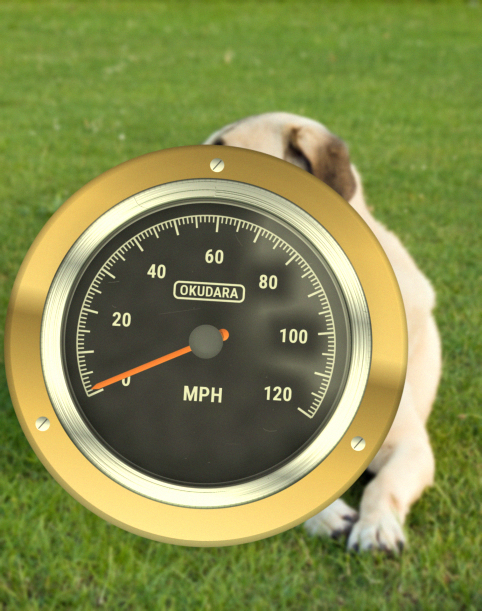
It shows {"value": 1, "unit": "mph"}
